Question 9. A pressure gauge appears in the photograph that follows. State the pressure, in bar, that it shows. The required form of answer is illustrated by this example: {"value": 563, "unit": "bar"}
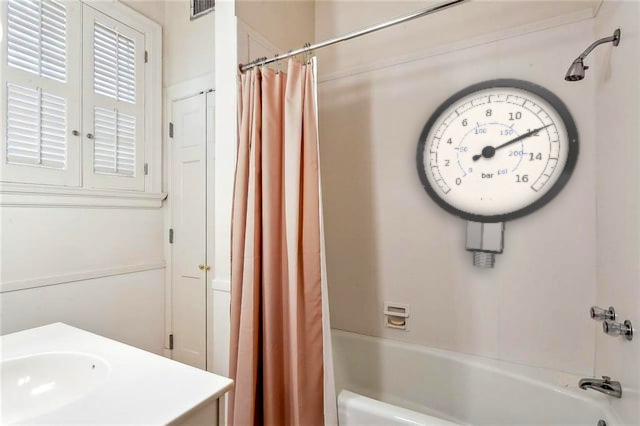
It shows {"value": 12, "unit": "bar"}
